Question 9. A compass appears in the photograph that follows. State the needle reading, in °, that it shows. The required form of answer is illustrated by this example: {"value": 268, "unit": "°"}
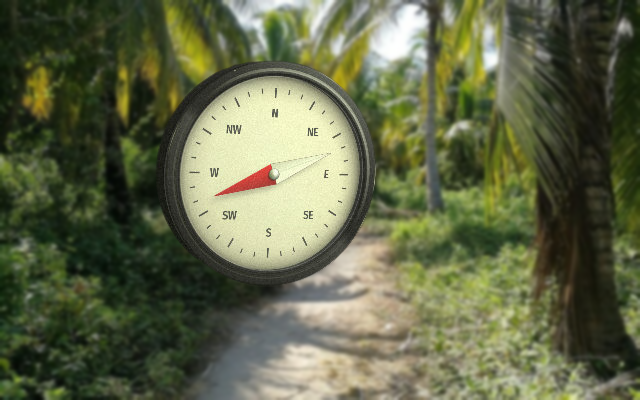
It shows {"value": 250, "unit": "°"}
